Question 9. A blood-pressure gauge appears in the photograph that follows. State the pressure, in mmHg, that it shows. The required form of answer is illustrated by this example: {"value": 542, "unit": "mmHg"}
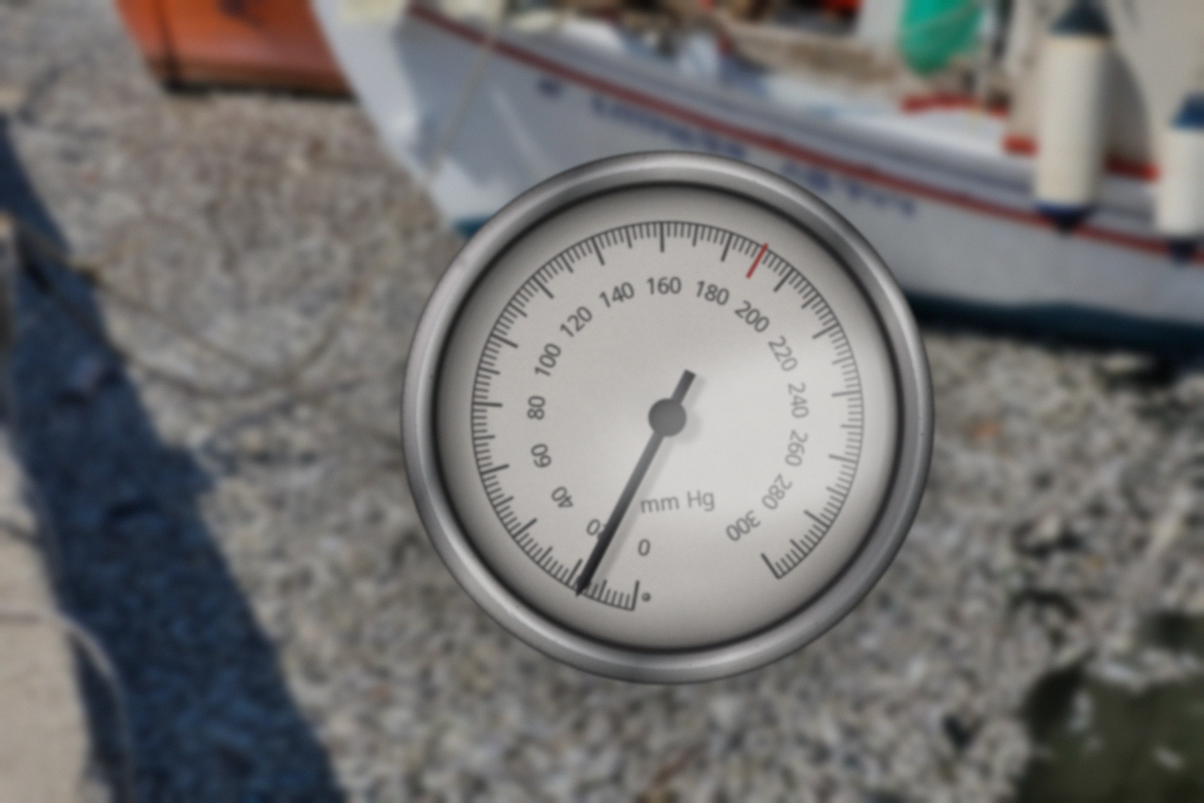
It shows {"value": 16, "unit": "mmHg"}
